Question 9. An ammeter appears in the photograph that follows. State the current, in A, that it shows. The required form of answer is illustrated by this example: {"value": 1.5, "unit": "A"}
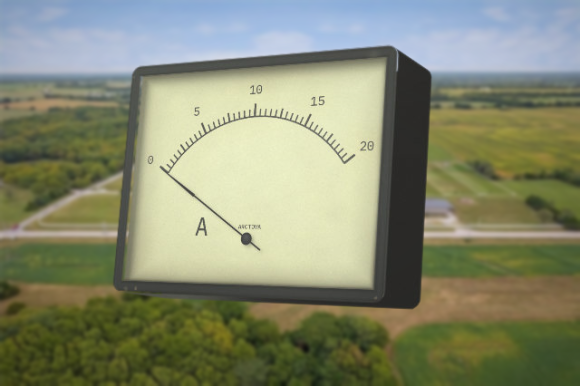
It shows {"value": 0, "unit": "A"}
